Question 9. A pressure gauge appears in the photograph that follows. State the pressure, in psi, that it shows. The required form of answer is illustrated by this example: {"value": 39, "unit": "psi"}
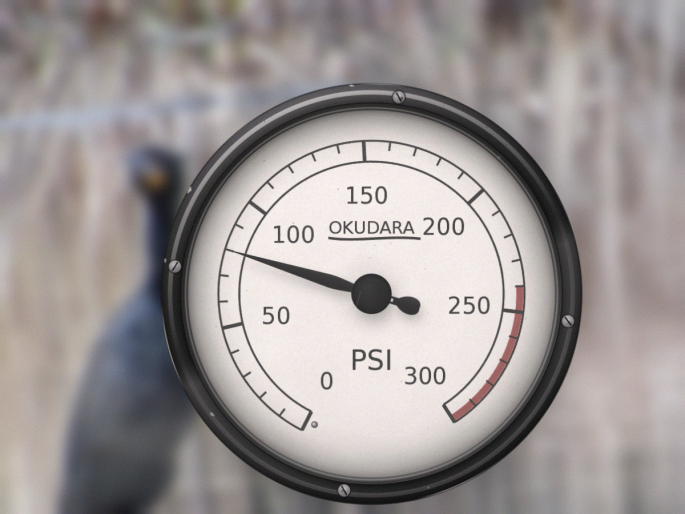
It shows {"value": 80, "unit": "psi"}
